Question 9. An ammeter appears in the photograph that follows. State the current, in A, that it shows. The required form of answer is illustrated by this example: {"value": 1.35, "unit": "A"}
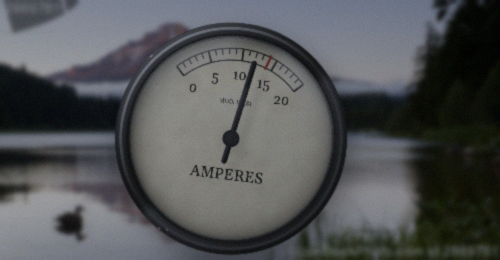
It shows {"value": 12, "unit": "A"}
